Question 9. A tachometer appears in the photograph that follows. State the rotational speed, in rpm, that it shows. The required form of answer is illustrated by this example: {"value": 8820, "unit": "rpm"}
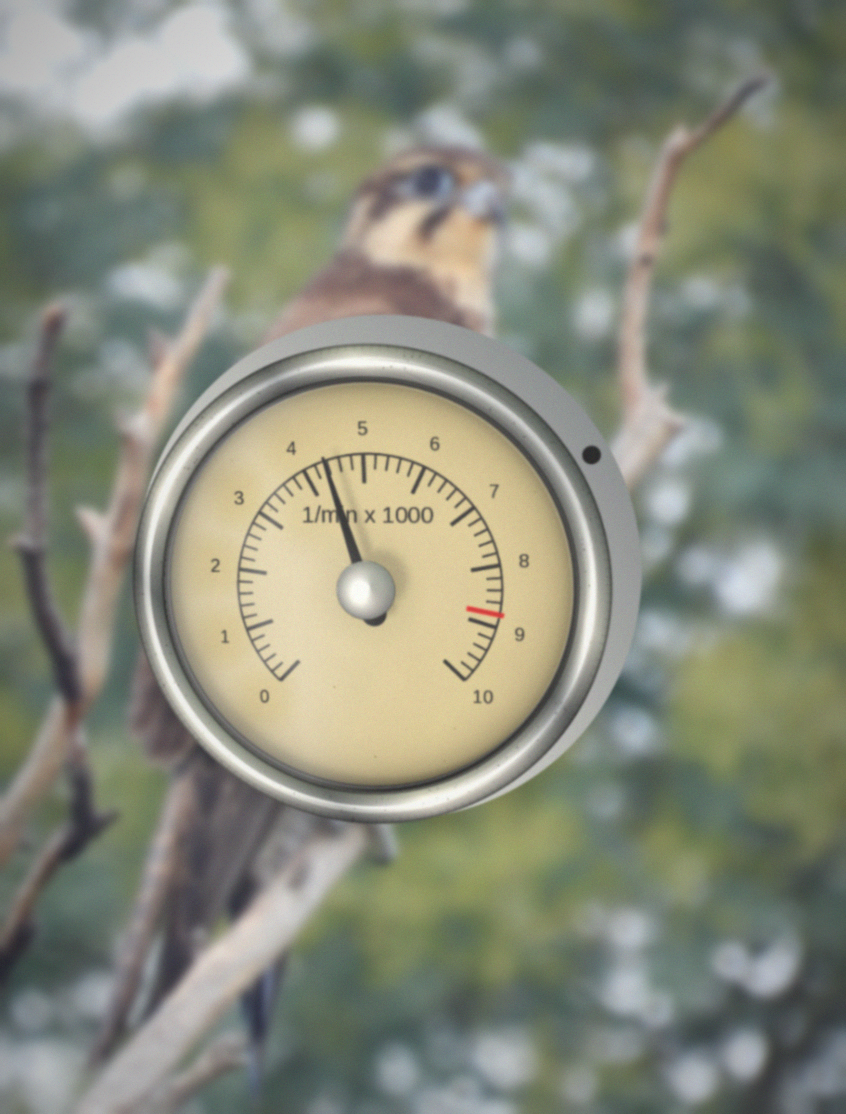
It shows {"value": 4400, "unit": "rpm"}
